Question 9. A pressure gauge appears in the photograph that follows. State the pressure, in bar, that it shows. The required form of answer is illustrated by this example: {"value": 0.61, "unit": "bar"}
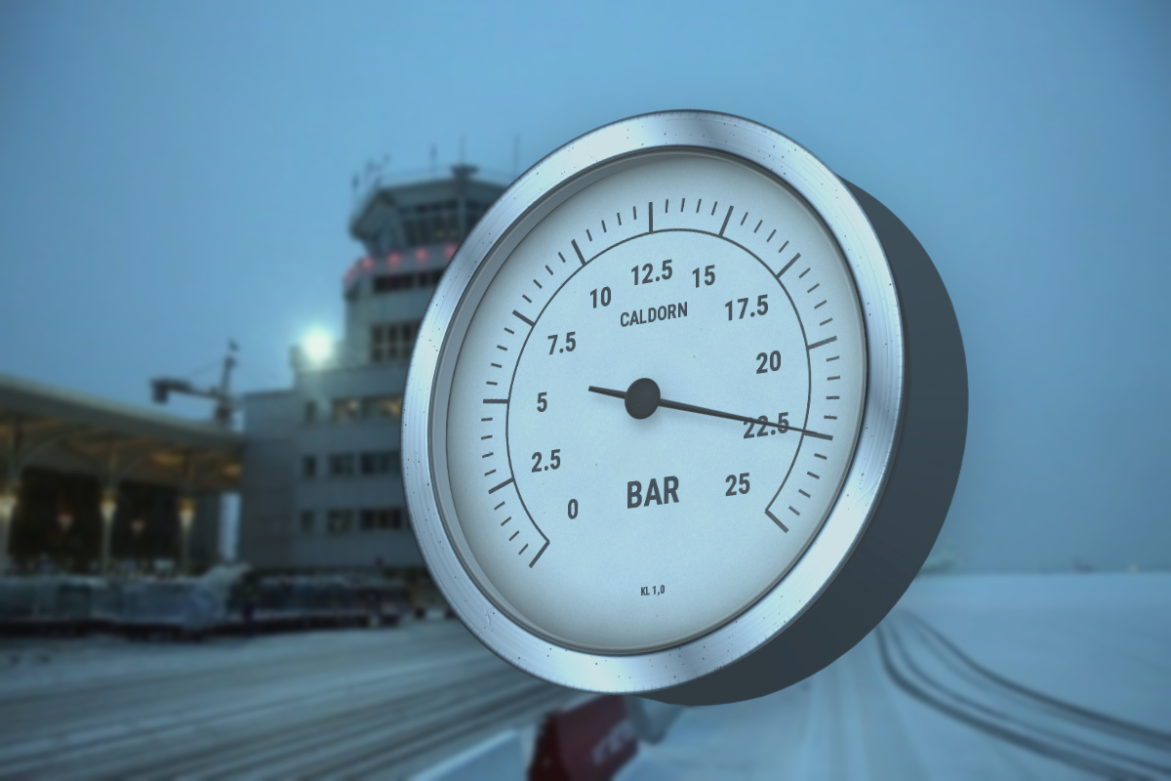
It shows {"value": 22.5, "unit": "bar"}
